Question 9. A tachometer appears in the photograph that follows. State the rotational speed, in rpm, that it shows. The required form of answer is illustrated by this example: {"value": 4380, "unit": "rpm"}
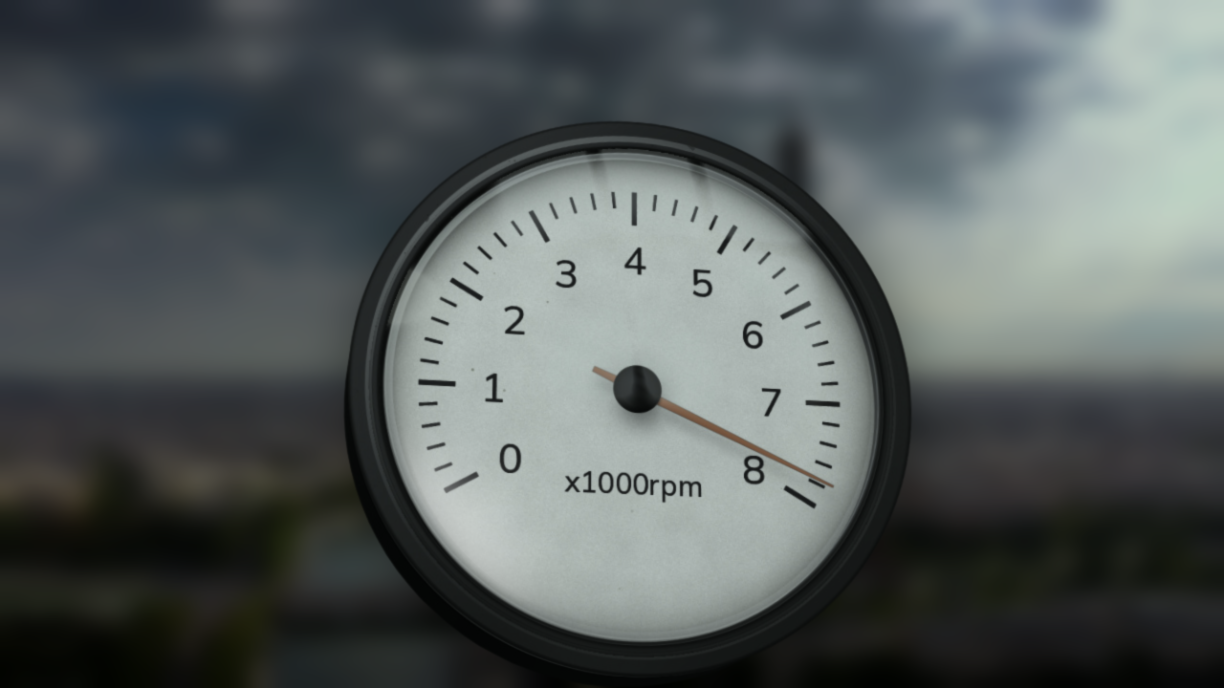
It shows {"value": 7800, "unit": "rpm"}
